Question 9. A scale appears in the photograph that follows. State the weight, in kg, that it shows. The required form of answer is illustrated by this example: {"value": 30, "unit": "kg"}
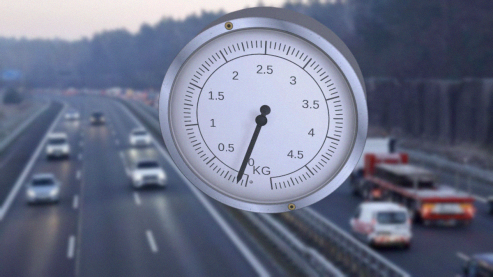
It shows {"value": 0.1, "unit": "kg"}
